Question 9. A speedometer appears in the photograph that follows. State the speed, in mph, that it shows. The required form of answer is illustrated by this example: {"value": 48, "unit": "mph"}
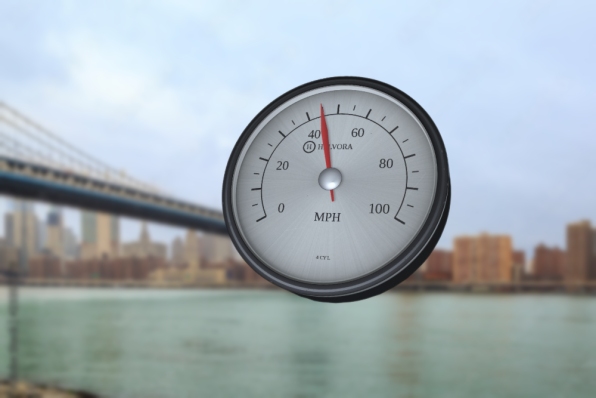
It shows {"value": 45, "unit": "mph"}
